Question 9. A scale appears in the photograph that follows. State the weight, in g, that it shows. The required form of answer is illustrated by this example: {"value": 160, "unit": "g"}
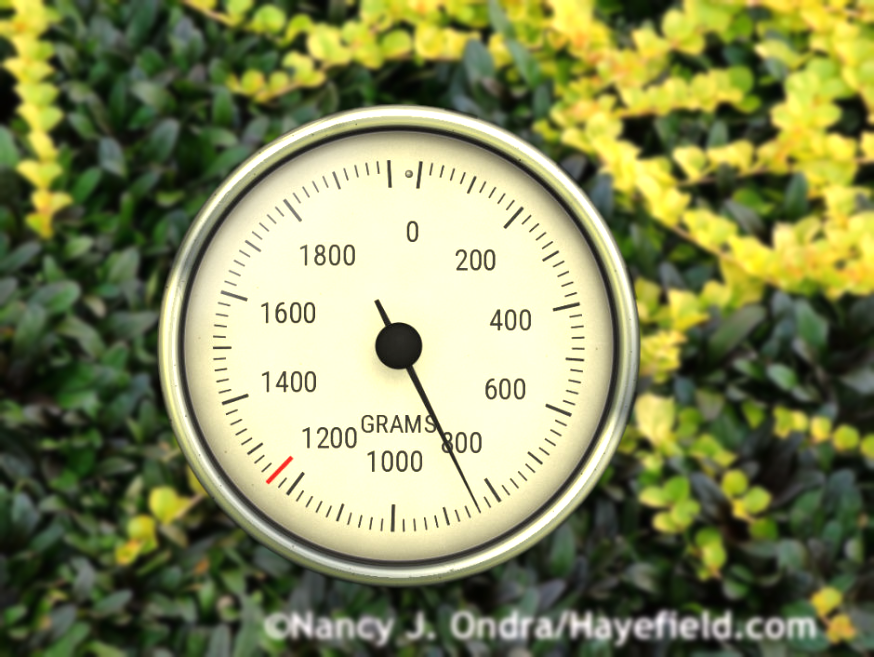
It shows {"value": 840, "unit": "g"}
